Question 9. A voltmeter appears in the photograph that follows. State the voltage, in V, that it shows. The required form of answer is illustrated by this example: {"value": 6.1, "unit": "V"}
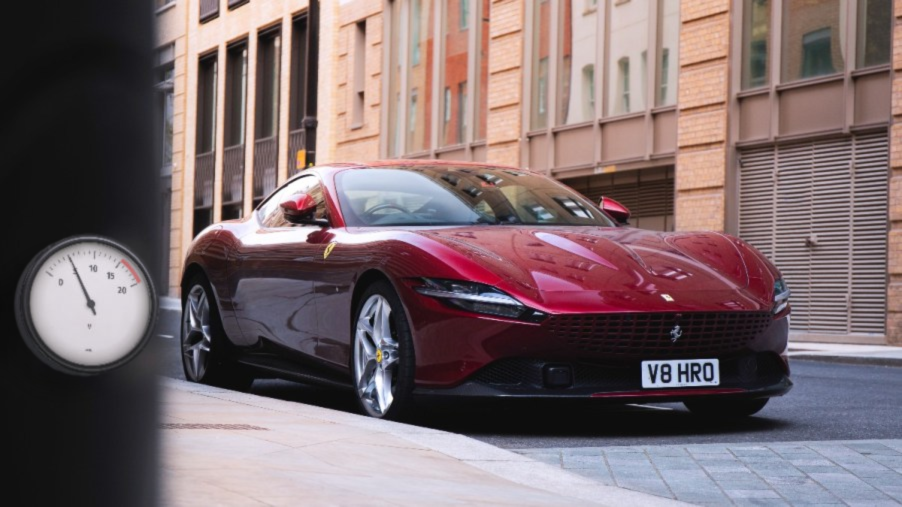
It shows {"value": 5, "unit": "V"}
